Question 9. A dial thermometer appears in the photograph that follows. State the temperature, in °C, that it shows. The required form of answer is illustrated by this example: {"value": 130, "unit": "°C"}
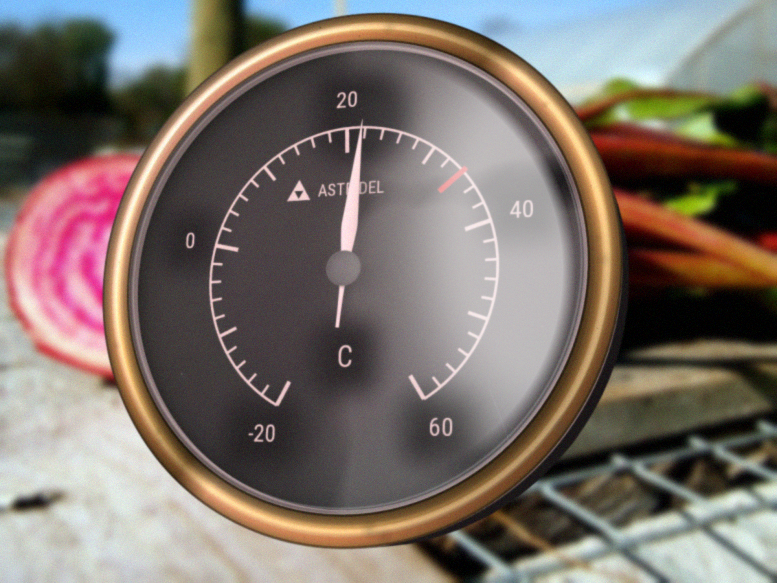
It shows {"value": 22, "unit": "°C"}
